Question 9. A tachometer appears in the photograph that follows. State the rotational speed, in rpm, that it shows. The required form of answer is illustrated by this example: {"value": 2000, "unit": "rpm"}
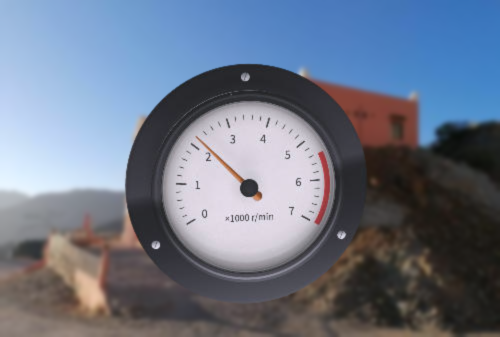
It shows {"value": 2200, "unit": "rpm"}
